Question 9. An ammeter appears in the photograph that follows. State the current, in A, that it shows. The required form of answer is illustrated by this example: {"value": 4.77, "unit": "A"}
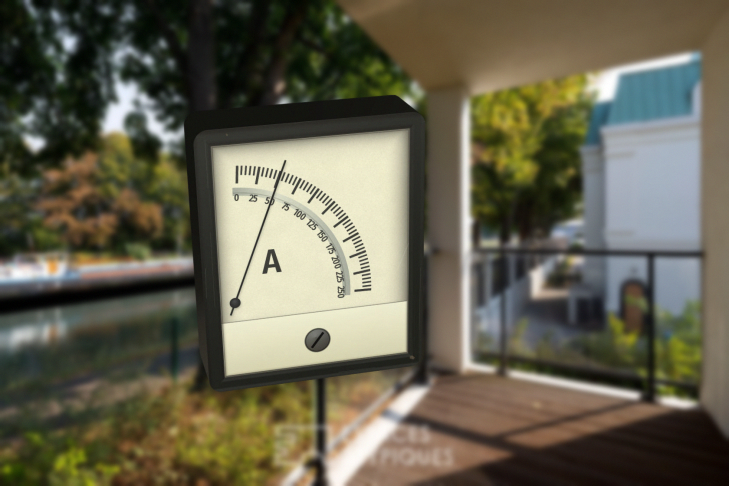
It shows {"value": 50, "unit": "A"}
